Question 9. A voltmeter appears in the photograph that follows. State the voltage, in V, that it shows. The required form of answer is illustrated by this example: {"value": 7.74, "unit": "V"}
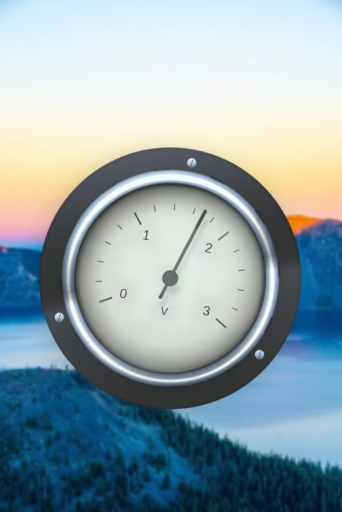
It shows {"value": 1.7, "unit": "V"}
